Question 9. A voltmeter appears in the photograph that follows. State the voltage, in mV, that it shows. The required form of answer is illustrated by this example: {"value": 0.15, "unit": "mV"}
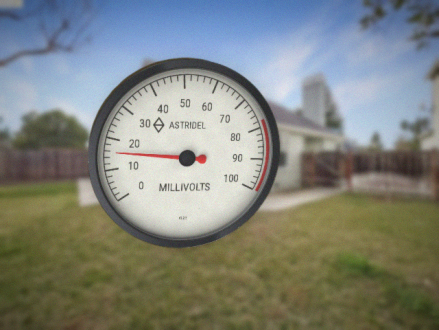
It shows {"value": 16, "unit": "mV"}
